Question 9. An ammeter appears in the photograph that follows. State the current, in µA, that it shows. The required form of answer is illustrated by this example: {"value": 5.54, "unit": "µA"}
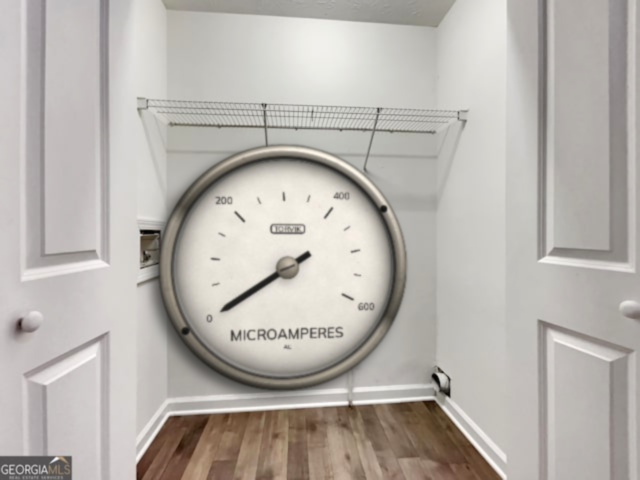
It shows {"value": 0, "unit": "µA"}
